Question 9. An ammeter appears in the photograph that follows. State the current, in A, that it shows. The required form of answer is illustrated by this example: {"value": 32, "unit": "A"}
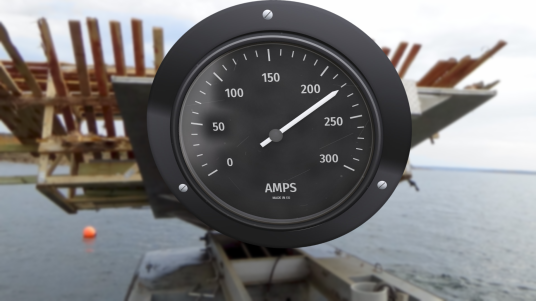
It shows {"value": 220, "unit": "A"}
